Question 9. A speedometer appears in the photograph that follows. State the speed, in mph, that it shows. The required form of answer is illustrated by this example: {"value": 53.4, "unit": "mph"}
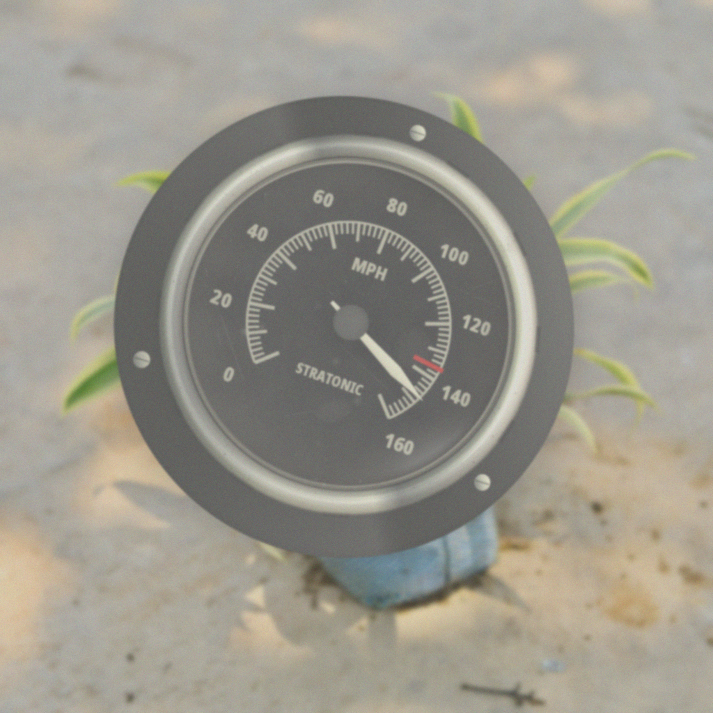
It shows {"value": 148, "unit": "mph"}
